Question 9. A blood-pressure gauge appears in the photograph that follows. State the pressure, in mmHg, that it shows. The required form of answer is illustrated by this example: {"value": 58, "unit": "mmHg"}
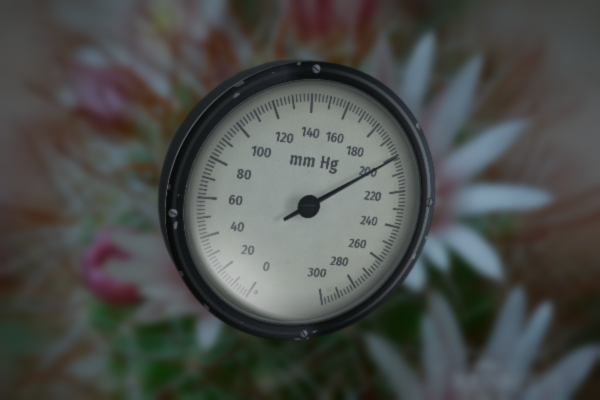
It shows {"value": 200, "unit": "mmHg"}
